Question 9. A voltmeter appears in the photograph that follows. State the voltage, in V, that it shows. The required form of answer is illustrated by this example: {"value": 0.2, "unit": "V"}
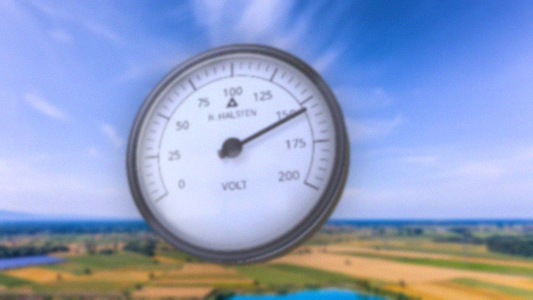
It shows {"value": 155, "unit": "V"}
